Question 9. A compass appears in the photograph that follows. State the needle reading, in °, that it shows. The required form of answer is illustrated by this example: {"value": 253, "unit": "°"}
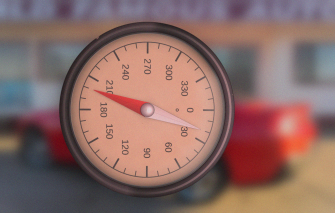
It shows {"value": 200, "unit": "°"}
